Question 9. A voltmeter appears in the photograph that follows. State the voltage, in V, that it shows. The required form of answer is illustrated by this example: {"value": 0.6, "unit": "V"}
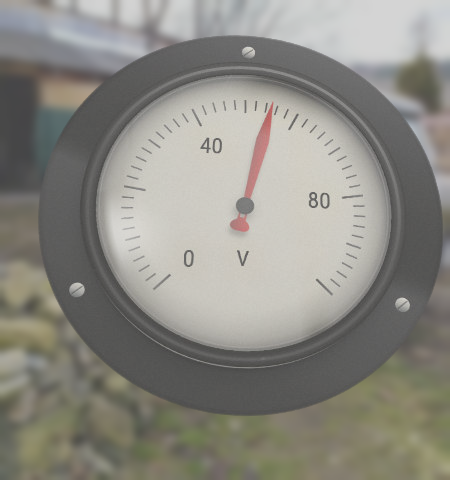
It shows {"value": 55, "unit": "V"}
